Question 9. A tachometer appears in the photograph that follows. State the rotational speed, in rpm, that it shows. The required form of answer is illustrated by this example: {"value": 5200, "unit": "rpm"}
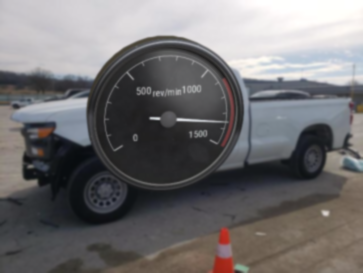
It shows {"value": 1350, "unit": "rpm"}
